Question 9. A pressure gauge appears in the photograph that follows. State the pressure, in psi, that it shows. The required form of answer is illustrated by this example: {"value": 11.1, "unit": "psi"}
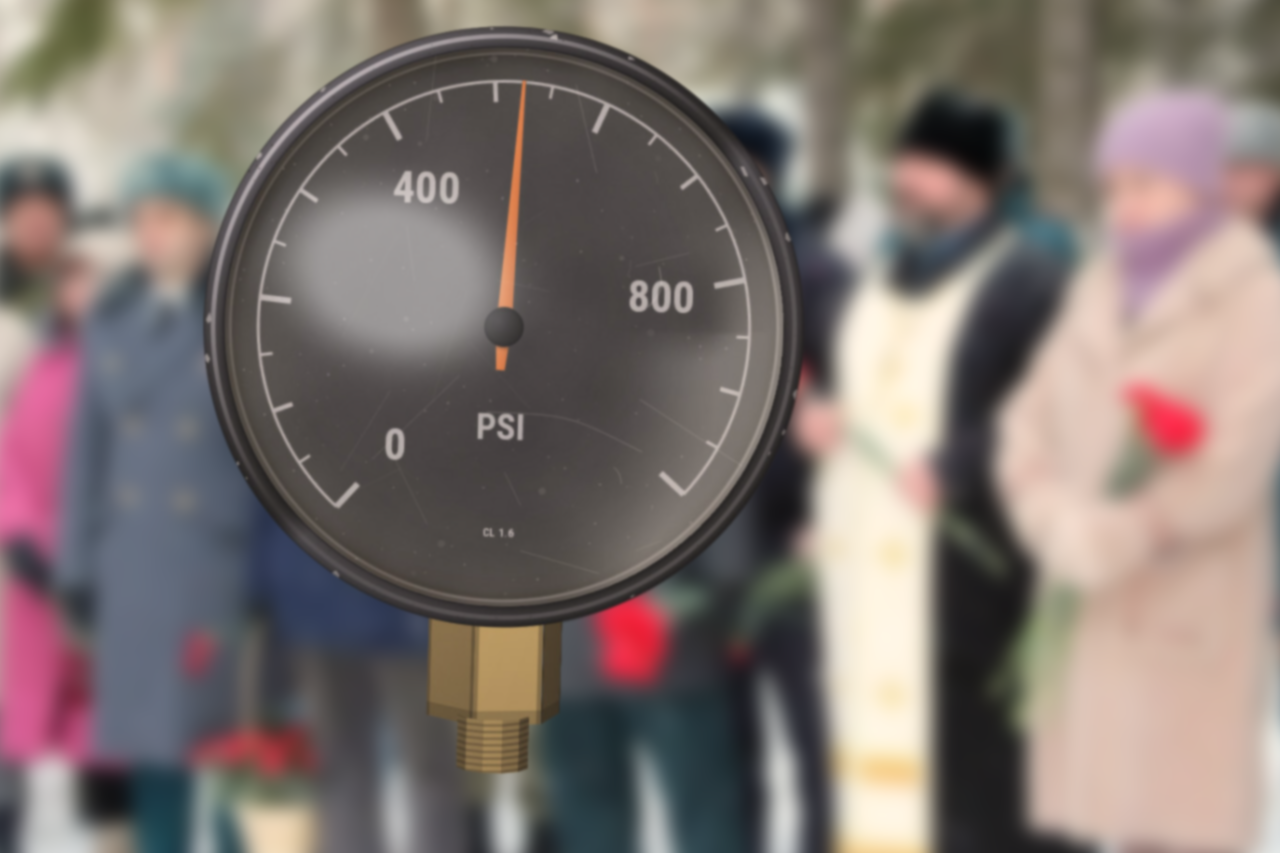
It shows {"value": 525, "unit": "psi"}
